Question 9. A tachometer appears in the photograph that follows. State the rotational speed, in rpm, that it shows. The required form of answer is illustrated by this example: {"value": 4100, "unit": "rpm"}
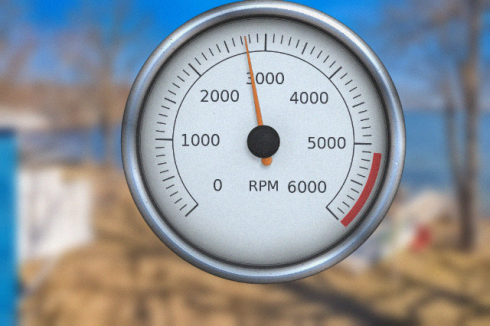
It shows {"value": 2750, "unit": "rpm"}
